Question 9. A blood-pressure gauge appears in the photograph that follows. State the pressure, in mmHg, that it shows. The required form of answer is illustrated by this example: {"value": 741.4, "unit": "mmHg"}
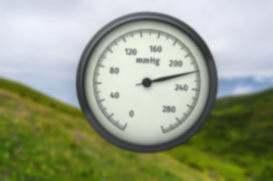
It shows {"value": 220, "unit": "mmHg"}
